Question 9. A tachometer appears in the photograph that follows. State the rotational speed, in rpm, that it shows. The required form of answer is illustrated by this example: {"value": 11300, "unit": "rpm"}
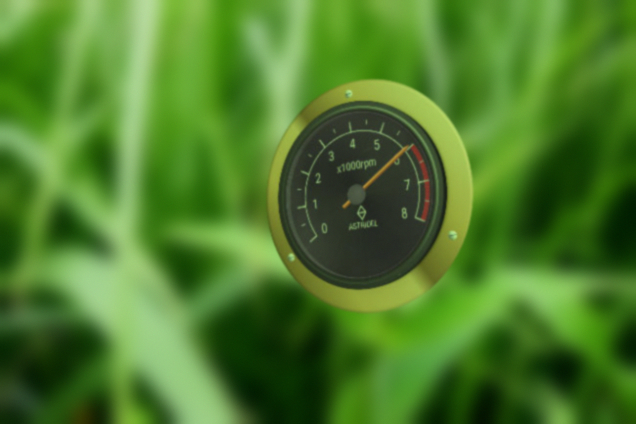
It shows {"value": 6000, "unit": "rpm"}
